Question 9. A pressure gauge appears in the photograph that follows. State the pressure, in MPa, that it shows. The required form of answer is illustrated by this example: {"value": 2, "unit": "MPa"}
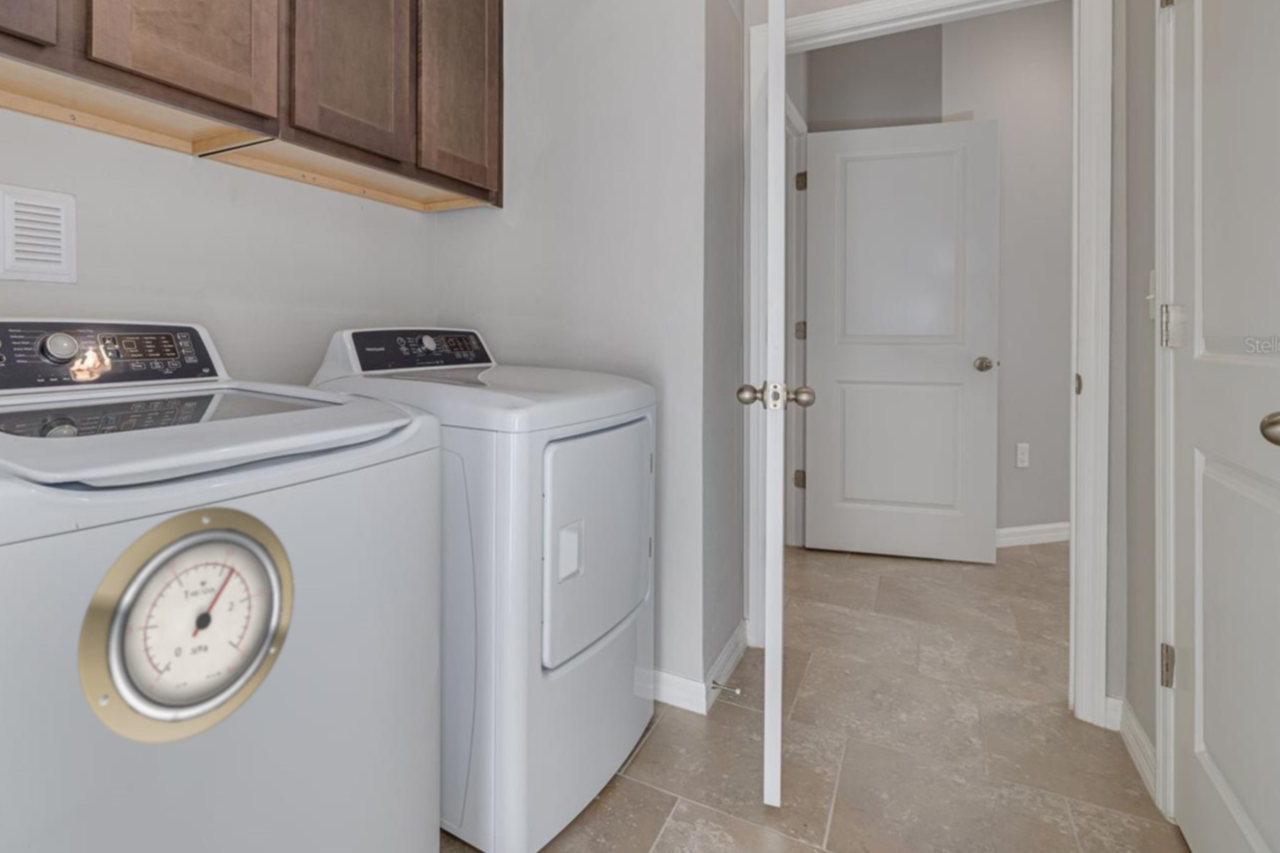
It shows {"value": 1.6, "unit": "MPa"}
